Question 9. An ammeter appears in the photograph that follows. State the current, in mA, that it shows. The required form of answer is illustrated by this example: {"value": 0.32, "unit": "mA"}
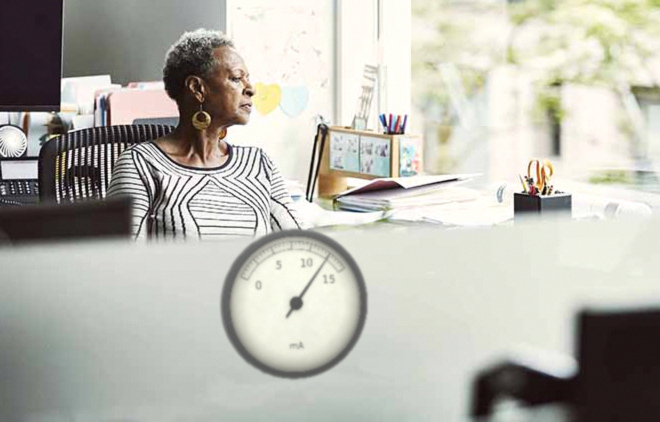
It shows {"value": 12.5, "unit": "mA"}
